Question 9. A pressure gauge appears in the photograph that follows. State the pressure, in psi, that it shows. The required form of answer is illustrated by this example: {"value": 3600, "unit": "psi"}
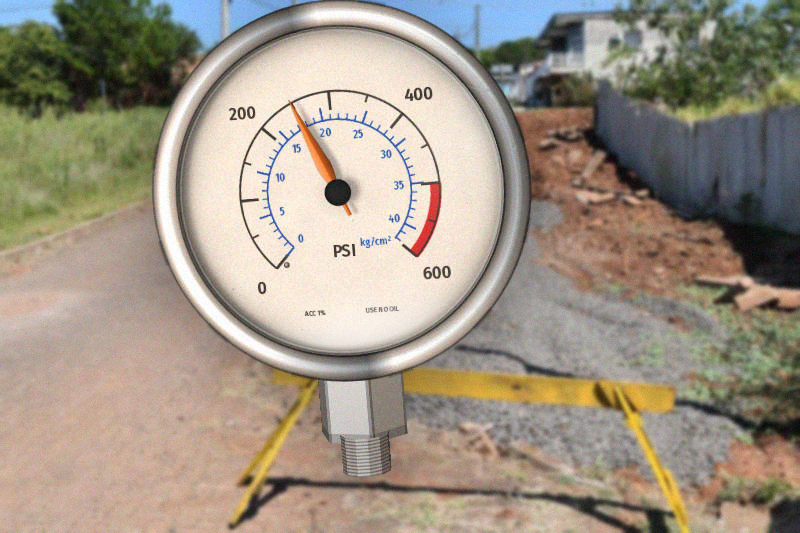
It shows {"value": 250, "unit": "psi"}
